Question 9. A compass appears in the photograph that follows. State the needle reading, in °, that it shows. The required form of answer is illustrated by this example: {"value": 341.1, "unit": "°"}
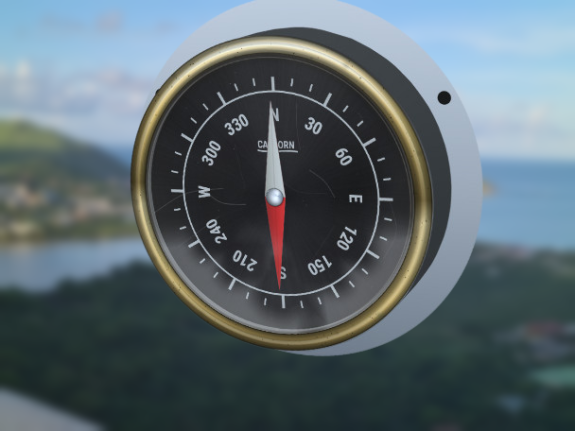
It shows {"value": 180, "unit": "°"}
